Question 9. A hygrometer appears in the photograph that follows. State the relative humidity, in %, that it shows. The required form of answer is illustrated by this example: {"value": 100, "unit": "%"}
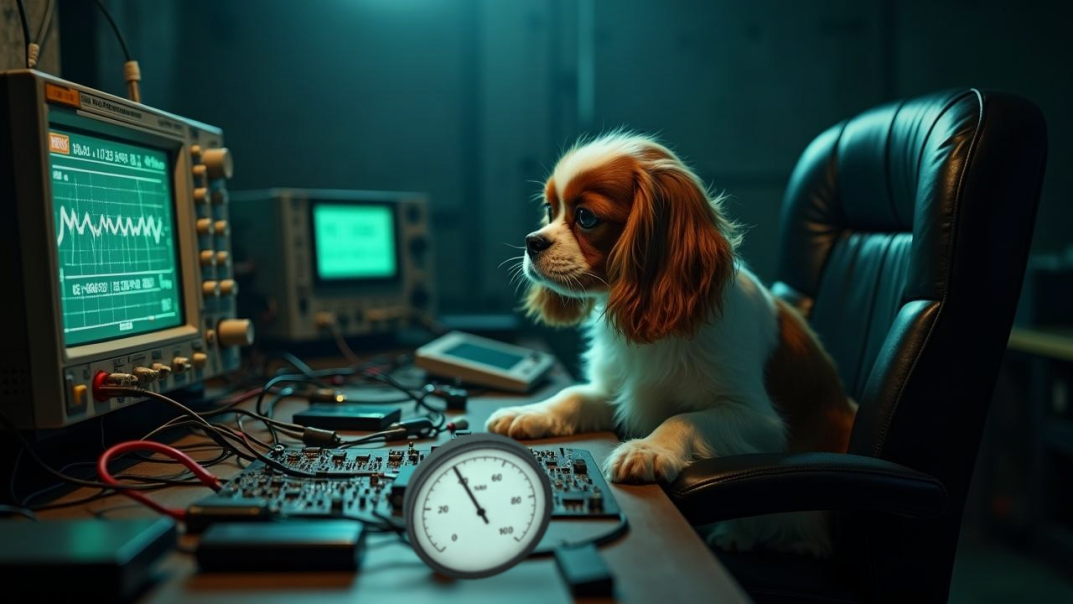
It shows {"value": 40, "unit": "%"}
